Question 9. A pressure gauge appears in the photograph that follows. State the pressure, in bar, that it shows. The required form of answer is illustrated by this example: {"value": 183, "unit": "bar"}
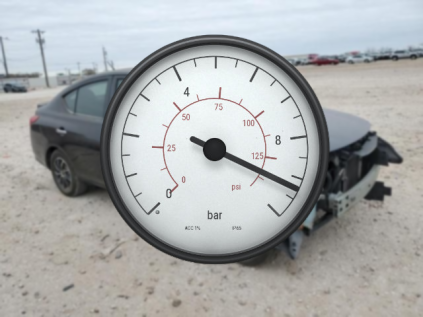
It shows {"value": 9.25, "unit": "bar"}
